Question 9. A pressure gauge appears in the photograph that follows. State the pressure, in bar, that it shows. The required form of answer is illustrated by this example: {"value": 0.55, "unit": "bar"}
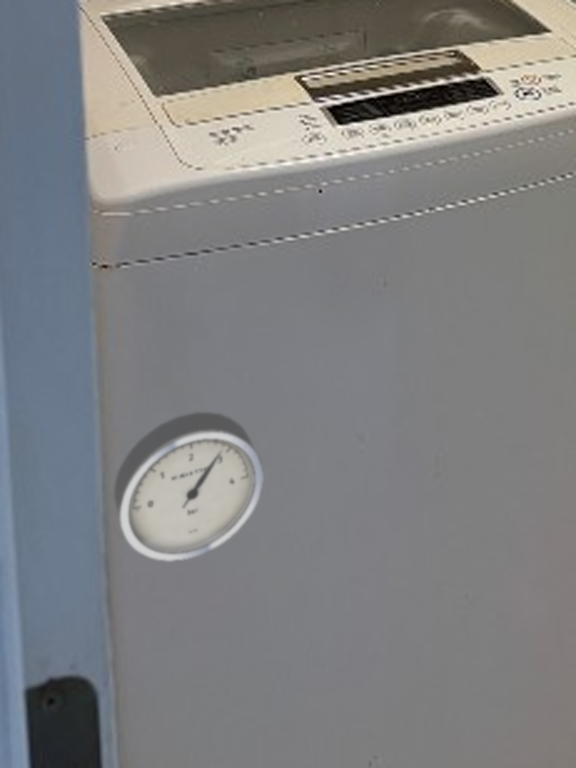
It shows {"value": 2.8, "unit": "bar"}
